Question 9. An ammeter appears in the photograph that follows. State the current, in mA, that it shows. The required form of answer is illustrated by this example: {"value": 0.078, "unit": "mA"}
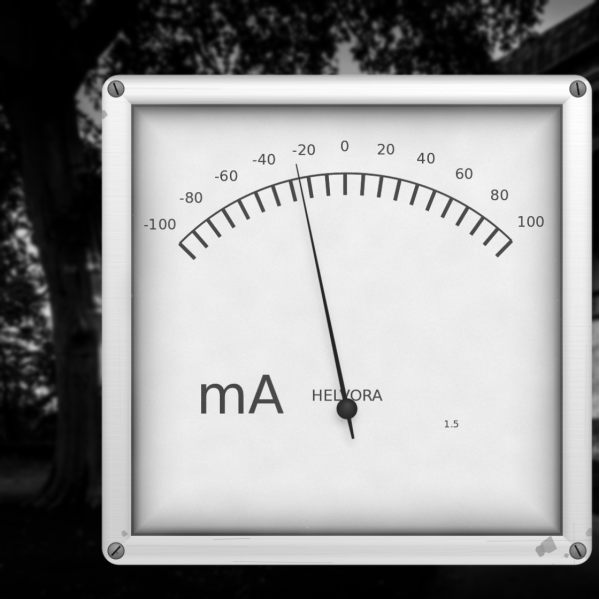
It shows {"value": -25, "unit": "mA"}
